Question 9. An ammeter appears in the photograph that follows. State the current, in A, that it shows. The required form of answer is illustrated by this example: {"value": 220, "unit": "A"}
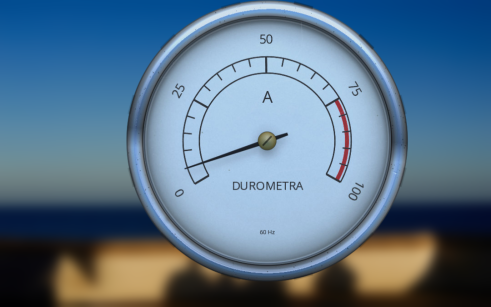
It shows {"value": 5, "unit": "A"}
